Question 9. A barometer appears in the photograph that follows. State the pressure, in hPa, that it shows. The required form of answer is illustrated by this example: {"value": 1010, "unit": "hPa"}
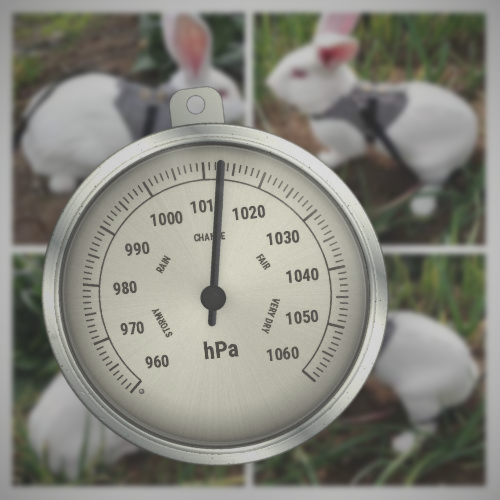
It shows {"value": 1013, "unit": "hPa"}
